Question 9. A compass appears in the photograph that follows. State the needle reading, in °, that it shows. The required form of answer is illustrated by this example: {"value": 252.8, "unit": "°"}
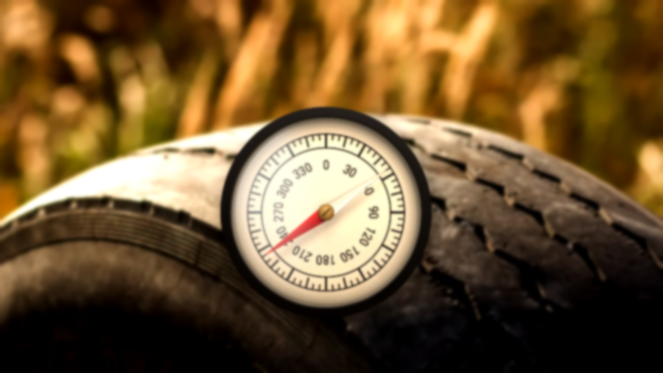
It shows {"value": 235, "unit": "°"}
